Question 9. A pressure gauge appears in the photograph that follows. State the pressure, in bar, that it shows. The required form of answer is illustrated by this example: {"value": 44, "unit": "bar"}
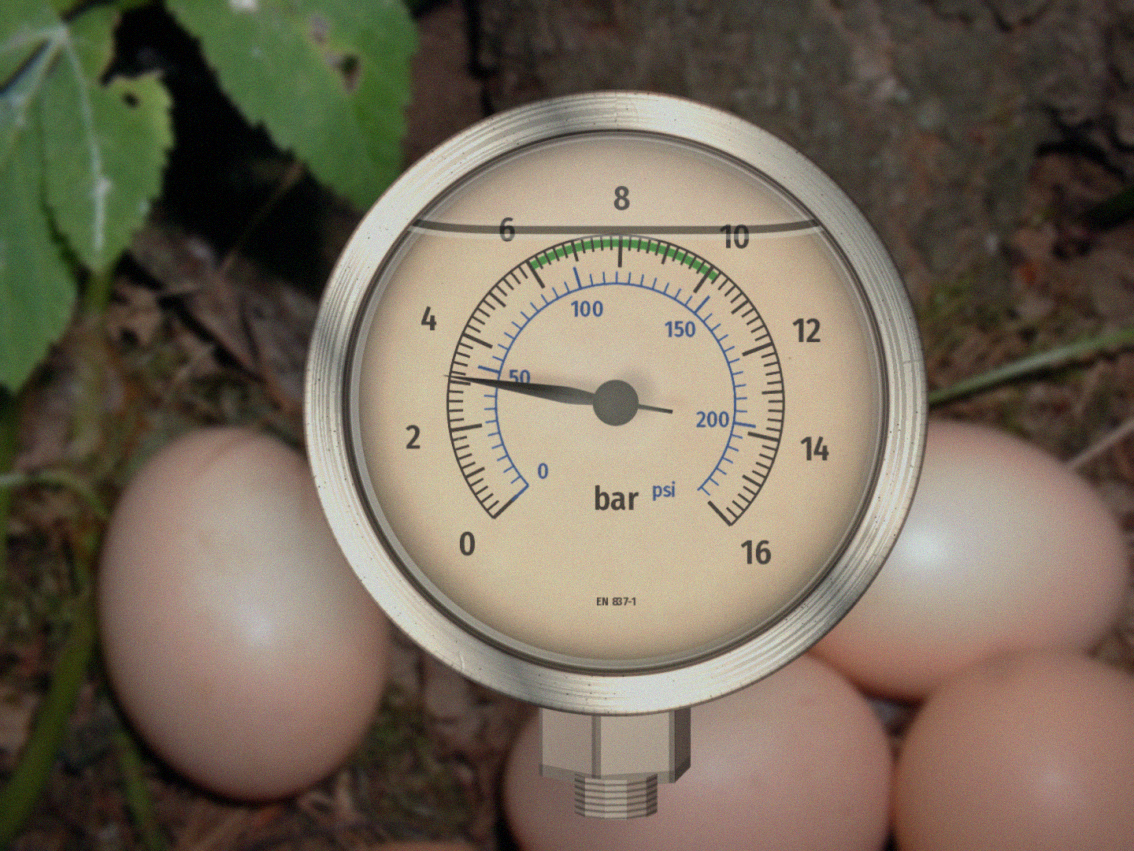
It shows {"value": 3.1, "unit": "bar"}
